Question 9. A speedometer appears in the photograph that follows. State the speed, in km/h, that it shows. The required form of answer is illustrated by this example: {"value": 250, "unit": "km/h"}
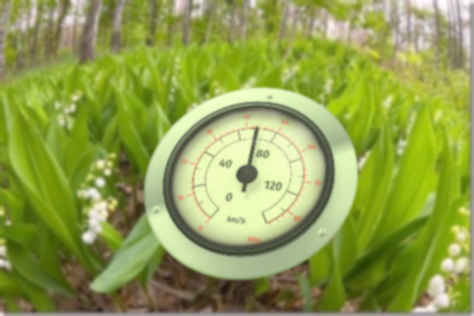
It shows {"value": 70, "unit": "km/h"}
